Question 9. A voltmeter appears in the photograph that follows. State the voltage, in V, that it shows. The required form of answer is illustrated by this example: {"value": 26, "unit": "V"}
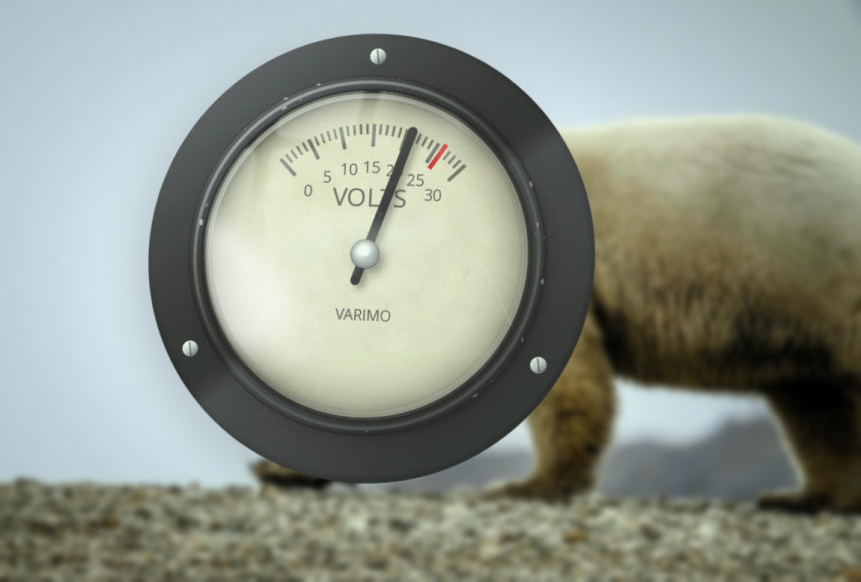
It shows {"value": 21, "unit": "V"}
